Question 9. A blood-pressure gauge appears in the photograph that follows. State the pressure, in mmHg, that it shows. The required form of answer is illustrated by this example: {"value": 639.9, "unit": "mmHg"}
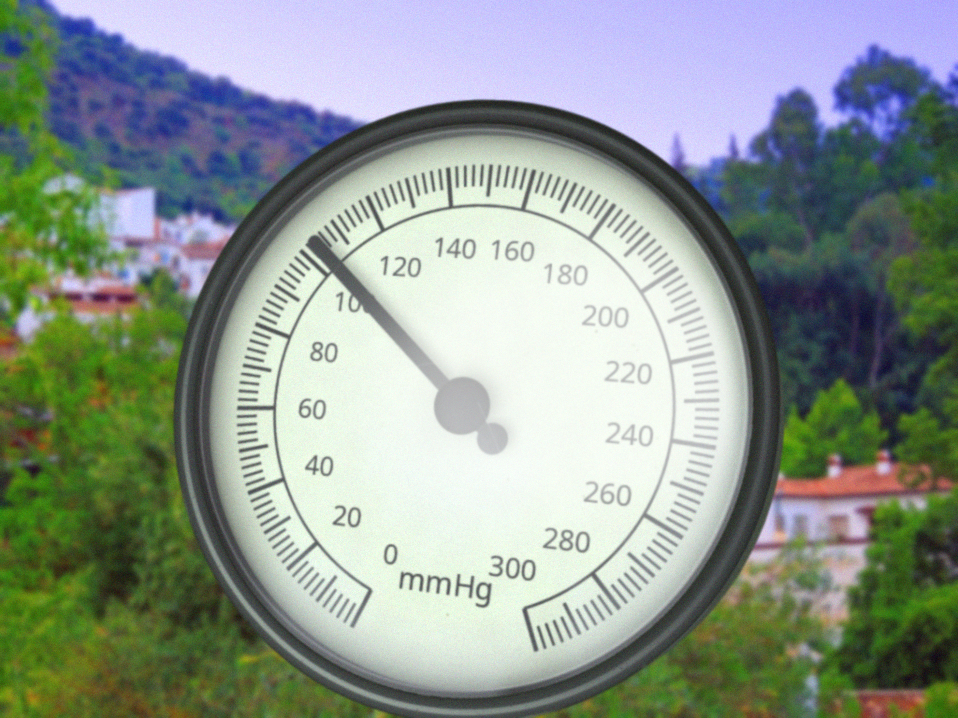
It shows {"value": 104, "unit": "mmHg"}
